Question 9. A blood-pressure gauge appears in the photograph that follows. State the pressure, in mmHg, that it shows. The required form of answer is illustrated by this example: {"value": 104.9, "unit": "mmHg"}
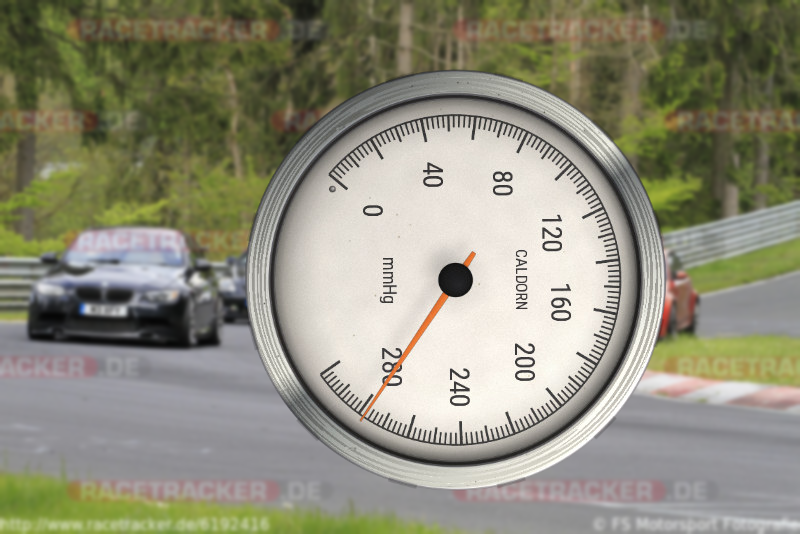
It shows {"value": 278, "unit": "mmHg"}
